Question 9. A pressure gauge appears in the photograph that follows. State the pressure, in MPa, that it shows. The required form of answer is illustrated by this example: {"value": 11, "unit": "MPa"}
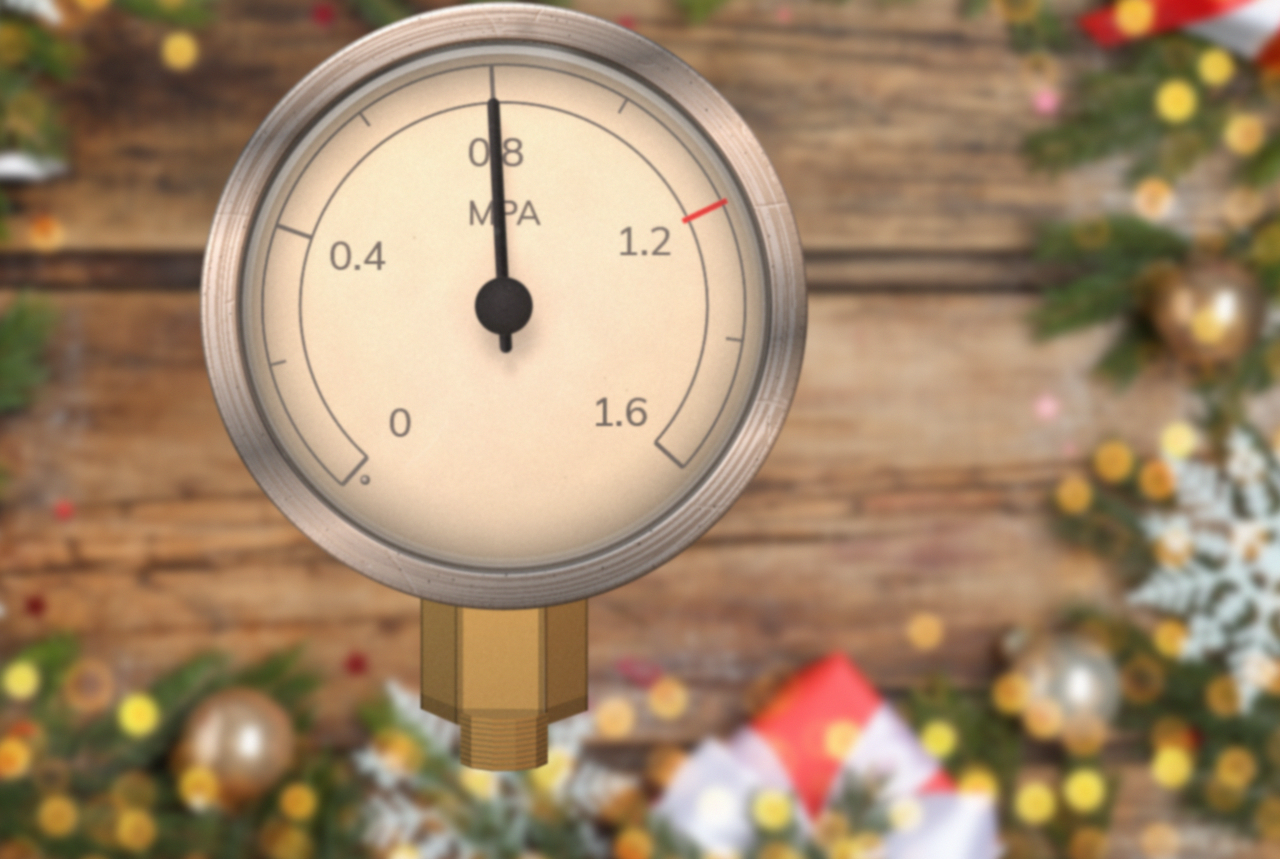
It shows {"value": 0.8, "unit": "MPa"}
